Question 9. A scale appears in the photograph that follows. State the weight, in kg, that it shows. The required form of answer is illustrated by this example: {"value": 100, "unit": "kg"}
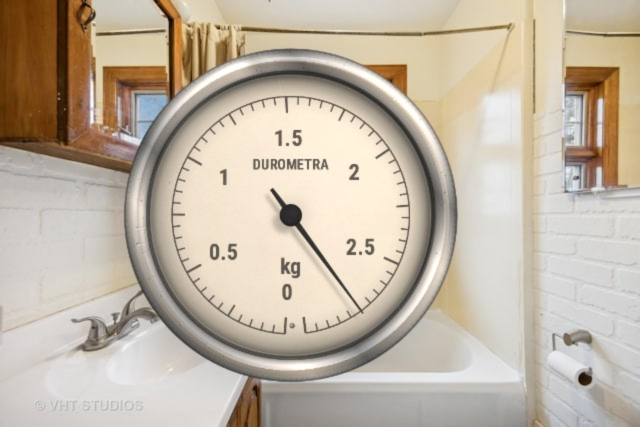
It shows {"value": 2.75, "unit": "kg"}
